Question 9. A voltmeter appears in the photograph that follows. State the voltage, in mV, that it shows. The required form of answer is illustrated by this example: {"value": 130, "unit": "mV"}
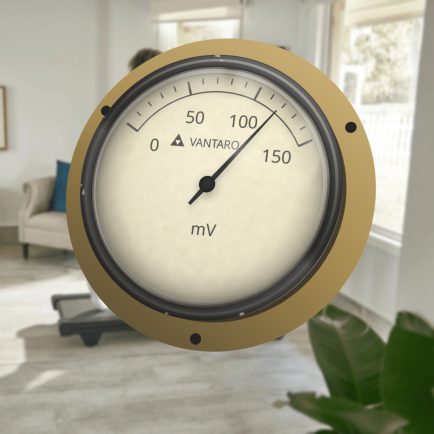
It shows {"value": 120, "unit": "mV"}
